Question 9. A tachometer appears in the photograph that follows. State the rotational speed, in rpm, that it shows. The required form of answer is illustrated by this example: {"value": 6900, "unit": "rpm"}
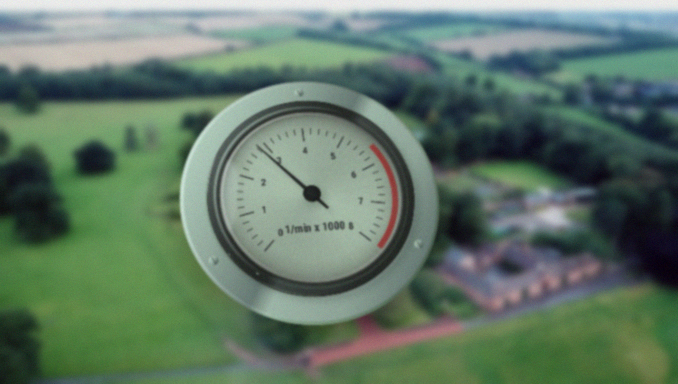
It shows {"value": 2800, "unit": "rpm"}
